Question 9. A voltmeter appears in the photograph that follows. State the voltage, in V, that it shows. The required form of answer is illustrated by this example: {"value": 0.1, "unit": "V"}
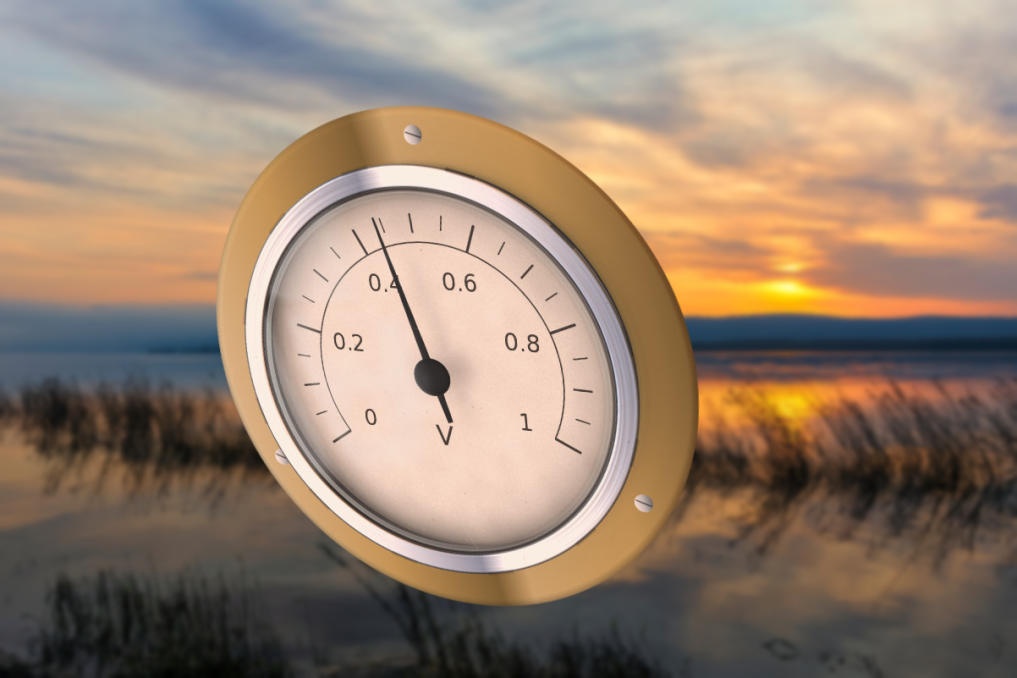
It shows {"value": 0.45, "unit": "V"}
